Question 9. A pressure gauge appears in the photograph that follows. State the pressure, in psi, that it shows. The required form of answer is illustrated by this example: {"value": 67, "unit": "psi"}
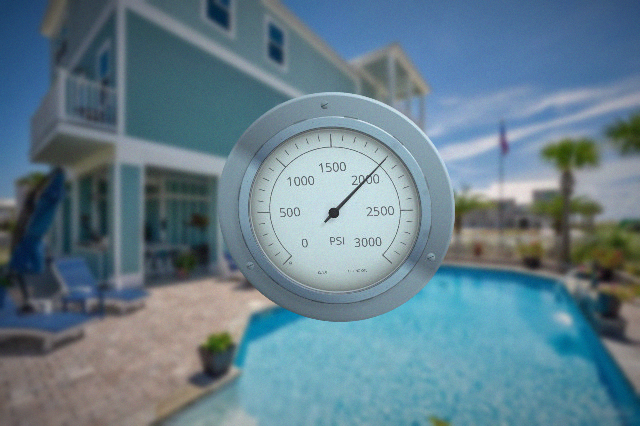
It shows {"value": 2000, "unit": "psi"}
